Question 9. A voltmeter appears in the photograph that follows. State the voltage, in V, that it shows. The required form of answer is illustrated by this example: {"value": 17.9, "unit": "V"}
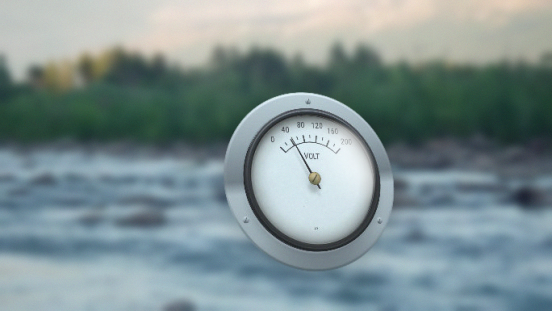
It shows {"value": 40, "unit": "V"}
